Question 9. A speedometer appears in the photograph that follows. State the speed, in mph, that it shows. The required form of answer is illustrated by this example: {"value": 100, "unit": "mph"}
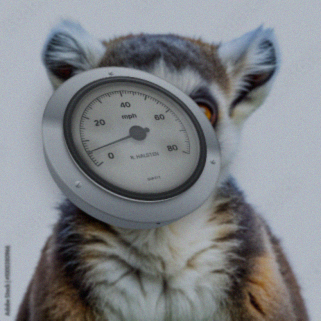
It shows {"value": 5, "unit": "mph"}
